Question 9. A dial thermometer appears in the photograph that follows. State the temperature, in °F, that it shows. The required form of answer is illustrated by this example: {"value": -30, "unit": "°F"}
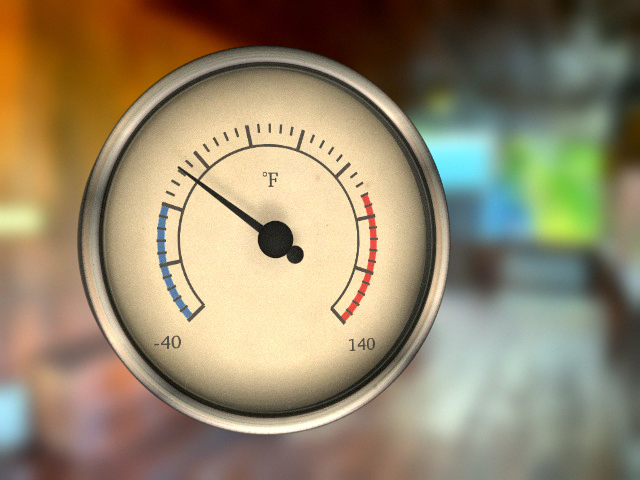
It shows {"value": 12, "unit": "°F"}
